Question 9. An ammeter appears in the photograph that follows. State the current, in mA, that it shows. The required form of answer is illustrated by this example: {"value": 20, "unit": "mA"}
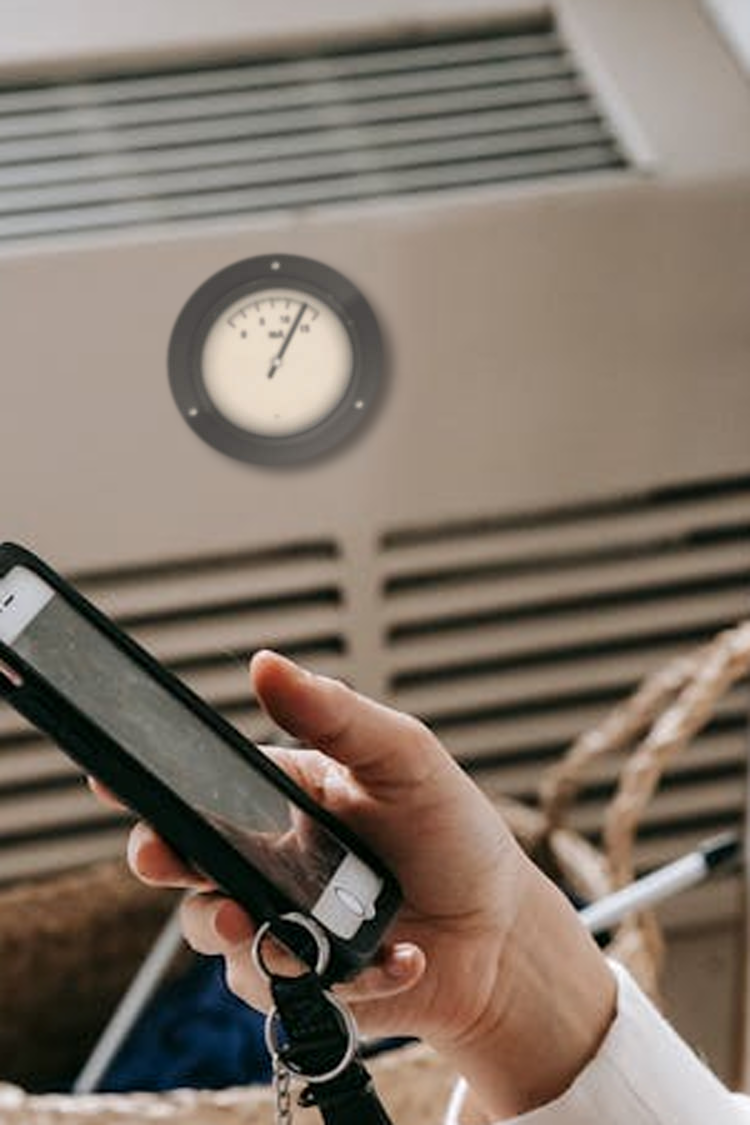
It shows {"value": 12.5, "unit": "mA"}
